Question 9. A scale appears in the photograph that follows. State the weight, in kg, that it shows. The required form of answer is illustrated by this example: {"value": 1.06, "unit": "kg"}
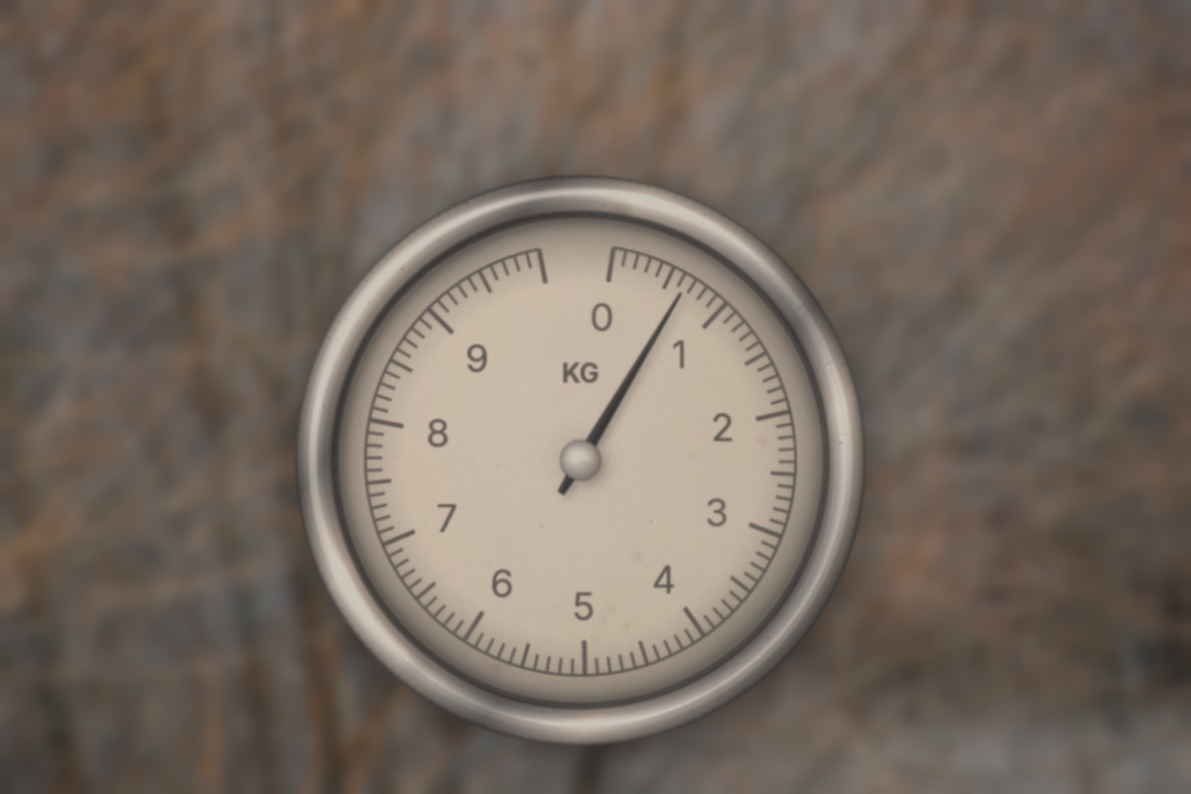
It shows {"value": 0.65, "unit": "kg"}
